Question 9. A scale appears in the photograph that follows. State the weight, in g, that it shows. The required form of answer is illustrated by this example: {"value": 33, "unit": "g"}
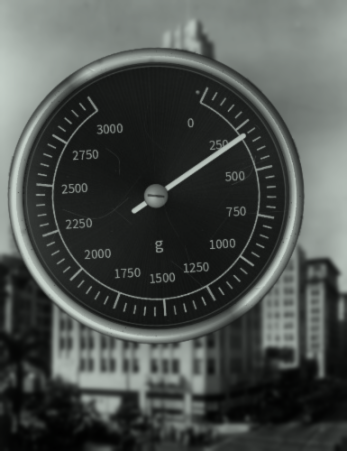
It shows {"value": 300, "unit": "g"}
